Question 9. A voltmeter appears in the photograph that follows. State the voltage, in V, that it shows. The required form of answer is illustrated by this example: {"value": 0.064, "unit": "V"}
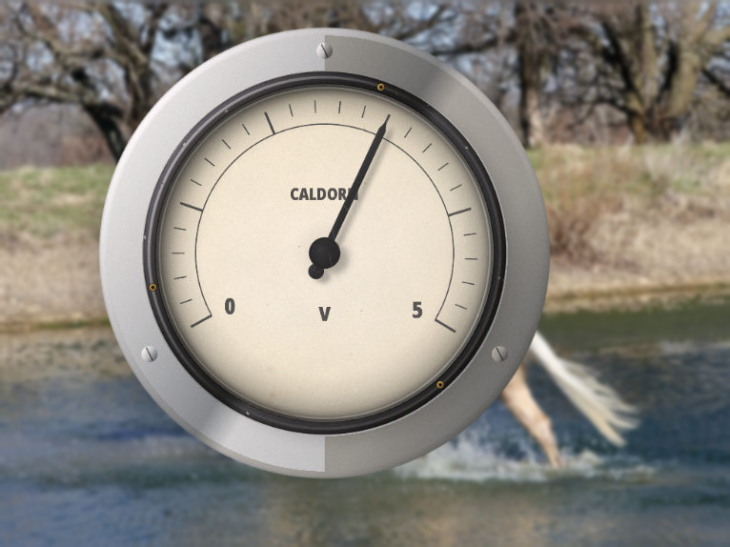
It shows {"value": 3, "unit": "V"}
